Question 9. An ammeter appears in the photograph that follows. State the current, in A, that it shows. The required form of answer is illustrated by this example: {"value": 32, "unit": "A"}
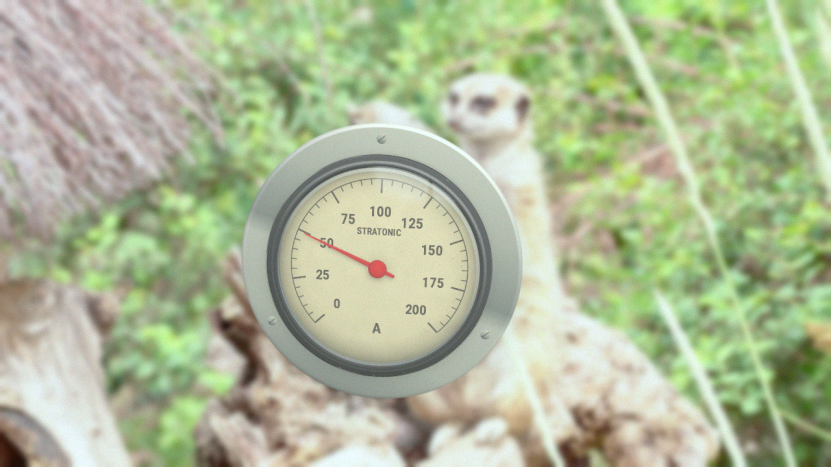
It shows {"value": 50, "unit": "A"}
